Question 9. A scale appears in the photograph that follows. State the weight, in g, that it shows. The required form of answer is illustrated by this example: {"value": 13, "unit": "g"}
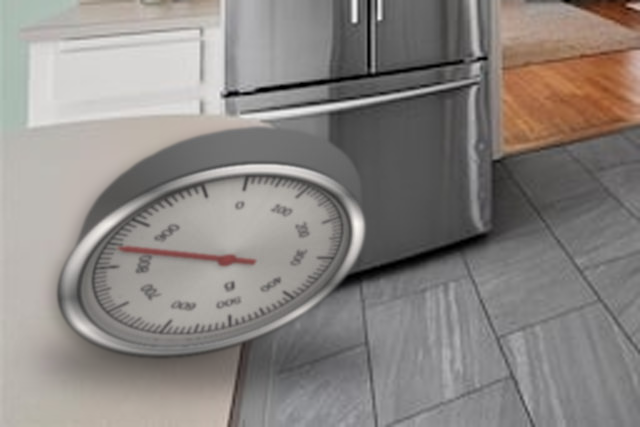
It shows {"value": 850, "unit": "g"}
